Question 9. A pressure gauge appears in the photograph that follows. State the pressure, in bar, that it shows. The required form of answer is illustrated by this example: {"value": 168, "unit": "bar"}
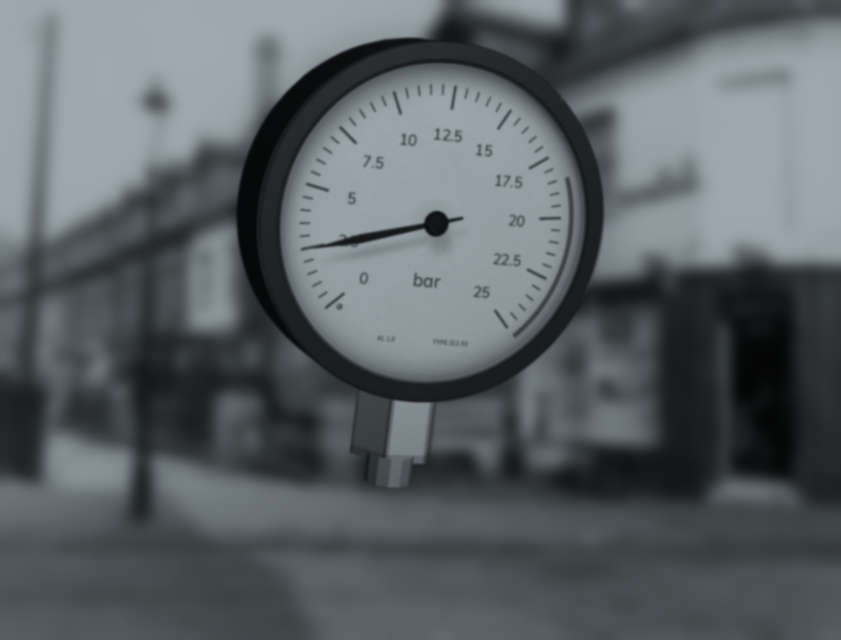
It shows {"value": 2.5, "unit": "bar"}
